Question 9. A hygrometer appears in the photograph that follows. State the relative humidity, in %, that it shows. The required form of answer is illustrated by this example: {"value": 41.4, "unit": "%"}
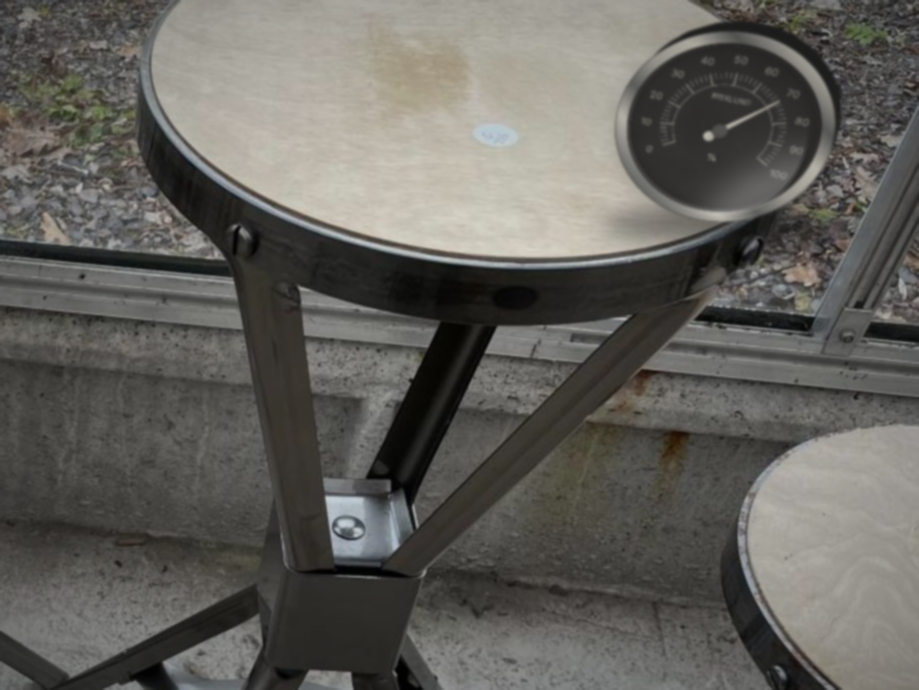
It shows {"value": 70, "unit": "%"}
